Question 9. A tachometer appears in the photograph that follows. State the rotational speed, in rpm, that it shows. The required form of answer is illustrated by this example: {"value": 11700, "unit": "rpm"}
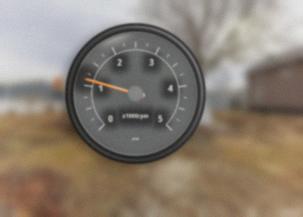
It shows {"value": 1125, "unit": "rpm"}
